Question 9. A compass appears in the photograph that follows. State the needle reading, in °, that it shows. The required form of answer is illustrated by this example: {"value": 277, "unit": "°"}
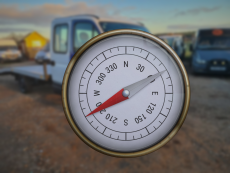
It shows {"value": 240, "unit": "°"}
